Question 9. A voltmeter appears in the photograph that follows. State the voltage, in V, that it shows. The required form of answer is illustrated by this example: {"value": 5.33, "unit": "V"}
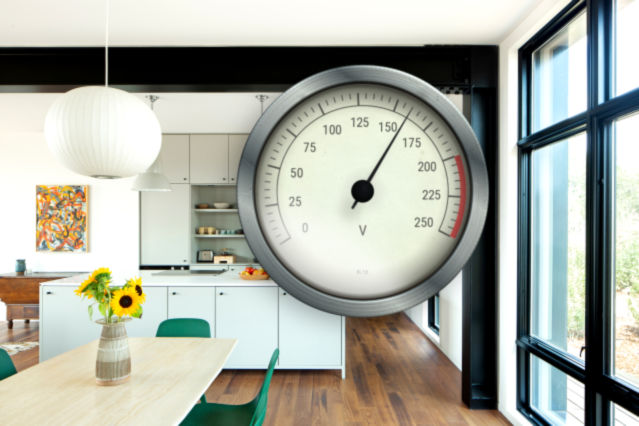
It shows {"value": 160, "unit": "V"}
